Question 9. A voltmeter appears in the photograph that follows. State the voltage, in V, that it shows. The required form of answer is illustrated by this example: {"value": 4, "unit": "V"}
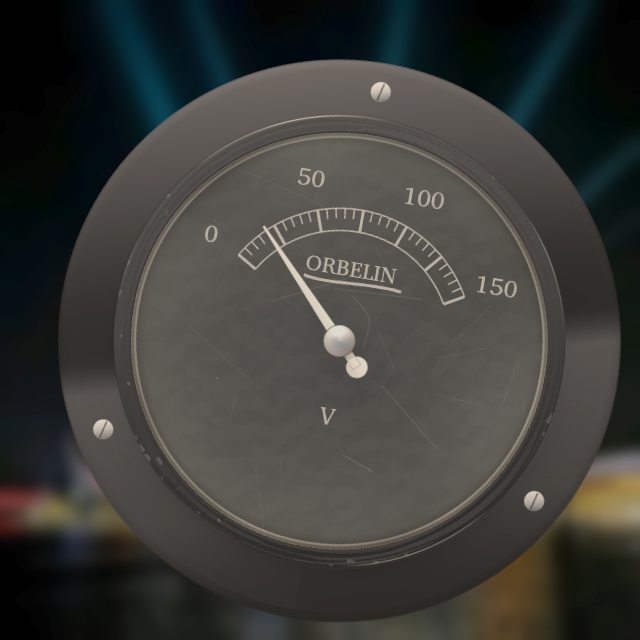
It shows {"value": 20, "unit": "V"}
